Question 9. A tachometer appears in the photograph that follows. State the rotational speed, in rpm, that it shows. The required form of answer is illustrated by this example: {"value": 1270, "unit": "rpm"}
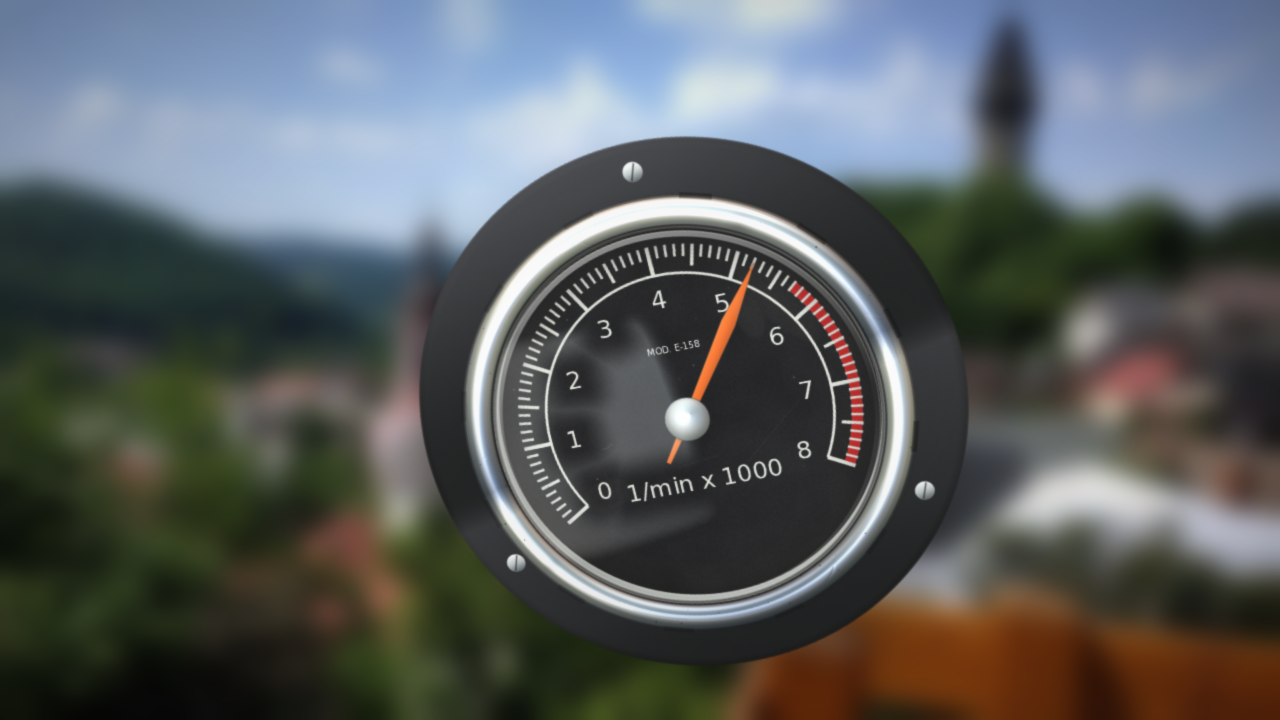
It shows {"value": 5200, "unit": "rpm"}
